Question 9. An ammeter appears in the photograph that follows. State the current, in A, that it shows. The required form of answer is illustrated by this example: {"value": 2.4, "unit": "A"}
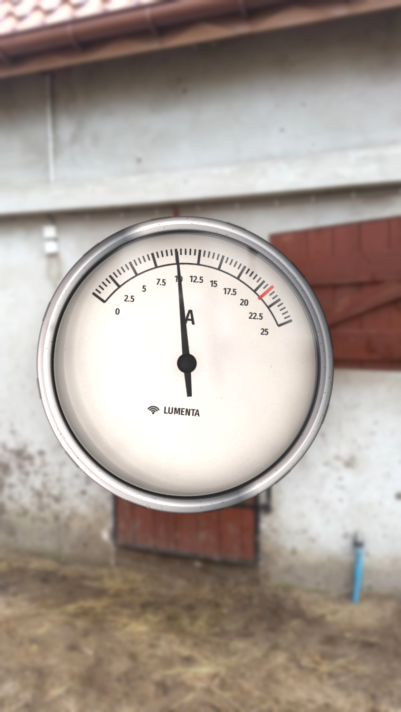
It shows {"value": 10, "unit": "A"}
